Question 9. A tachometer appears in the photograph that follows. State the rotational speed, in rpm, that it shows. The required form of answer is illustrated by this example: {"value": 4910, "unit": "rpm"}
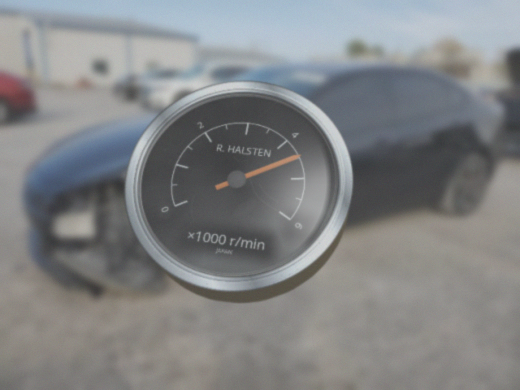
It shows {"value": 4500, "unit": "rpm"}
